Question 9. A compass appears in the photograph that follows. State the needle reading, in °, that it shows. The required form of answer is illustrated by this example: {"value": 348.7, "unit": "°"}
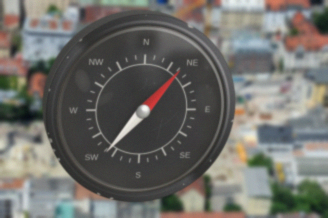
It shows {"value": 40, "unit": "°"}
